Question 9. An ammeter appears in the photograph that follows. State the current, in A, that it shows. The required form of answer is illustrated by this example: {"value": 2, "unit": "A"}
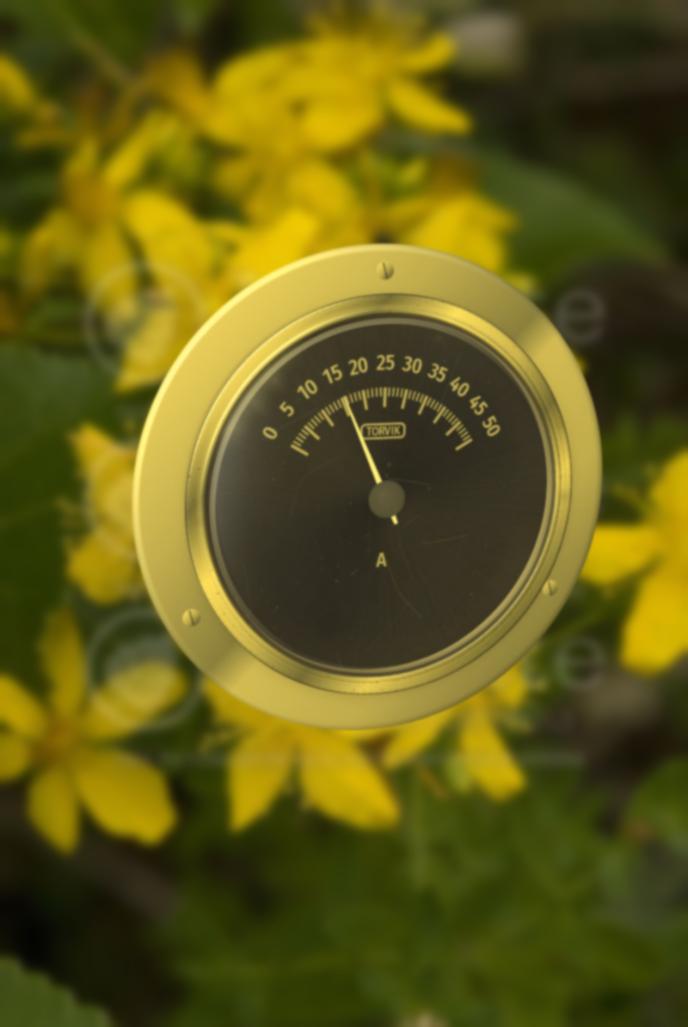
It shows {"value": 15, "unit": "A"}
